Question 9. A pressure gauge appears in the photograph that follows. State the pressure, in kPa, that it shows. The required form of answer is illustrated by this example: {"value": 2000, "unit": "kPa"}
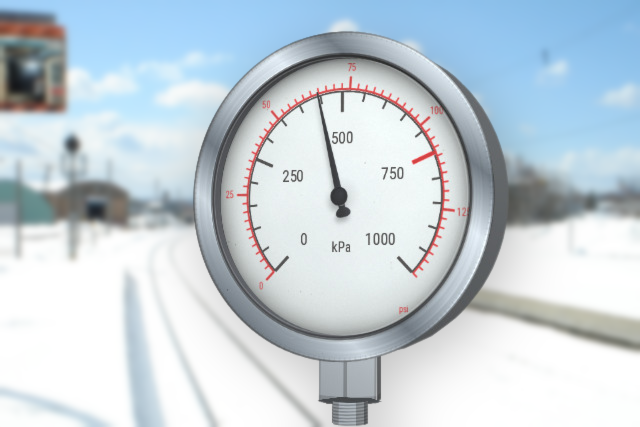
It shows {"value": 450, "unit": "kPa"}
